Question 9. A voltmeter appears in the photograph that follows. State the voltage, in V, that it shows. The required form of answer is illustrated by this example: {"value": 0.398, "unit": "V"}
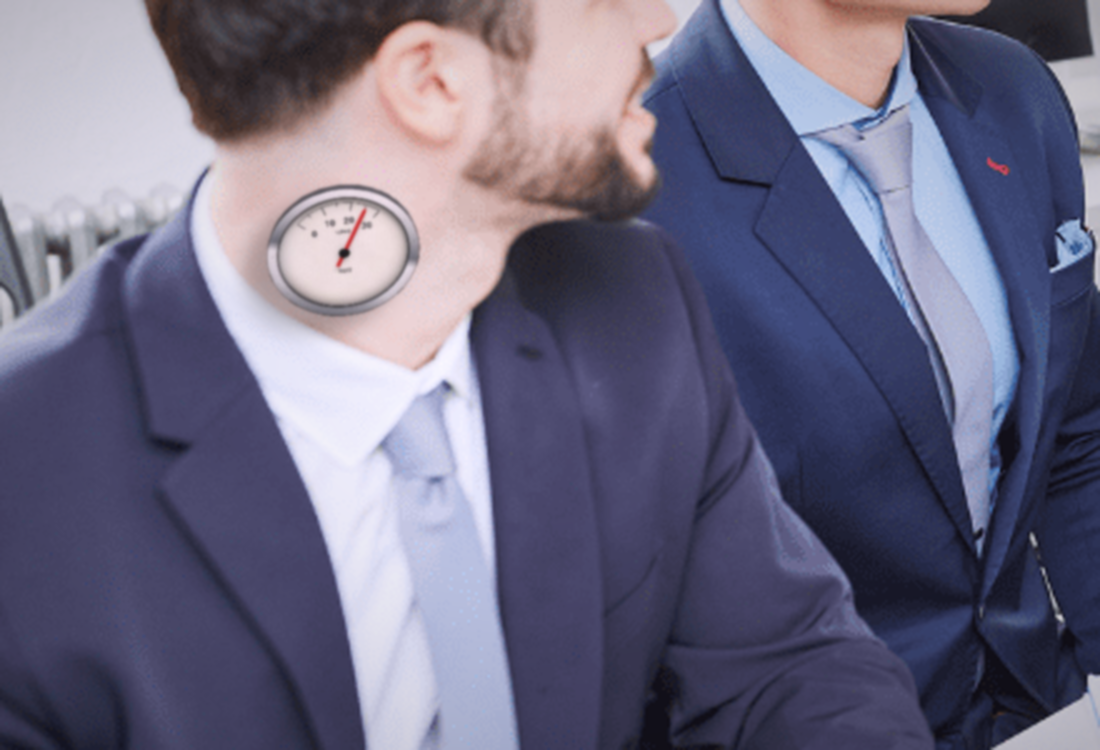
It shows {"value": 25, "unit": "V"}
